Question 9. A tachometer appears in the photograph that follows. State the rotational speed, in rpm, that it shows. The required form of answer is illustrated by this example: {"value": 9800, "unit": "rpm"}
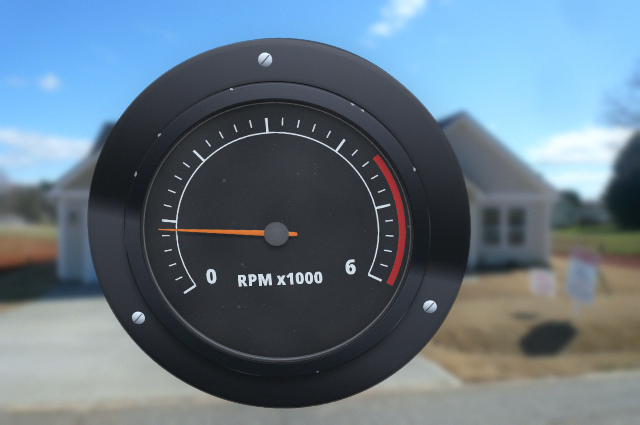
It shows {"value": 900, "unit": "rpm"}
